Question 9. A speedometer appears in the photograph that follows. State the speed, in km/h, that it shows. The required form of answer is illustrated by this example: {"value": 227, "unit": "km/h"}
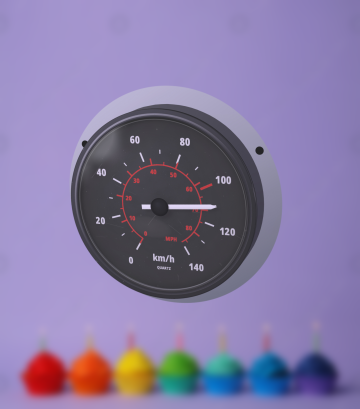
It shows {"value": 110, "unit": "km/h"}
